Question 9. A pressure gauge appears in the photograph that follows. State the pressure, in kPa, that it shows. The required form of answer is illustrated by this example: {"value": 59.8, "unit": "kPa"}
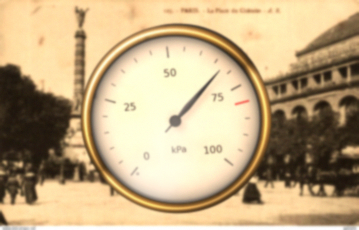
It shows {"value": 67.5, "unit": "kPa"}
